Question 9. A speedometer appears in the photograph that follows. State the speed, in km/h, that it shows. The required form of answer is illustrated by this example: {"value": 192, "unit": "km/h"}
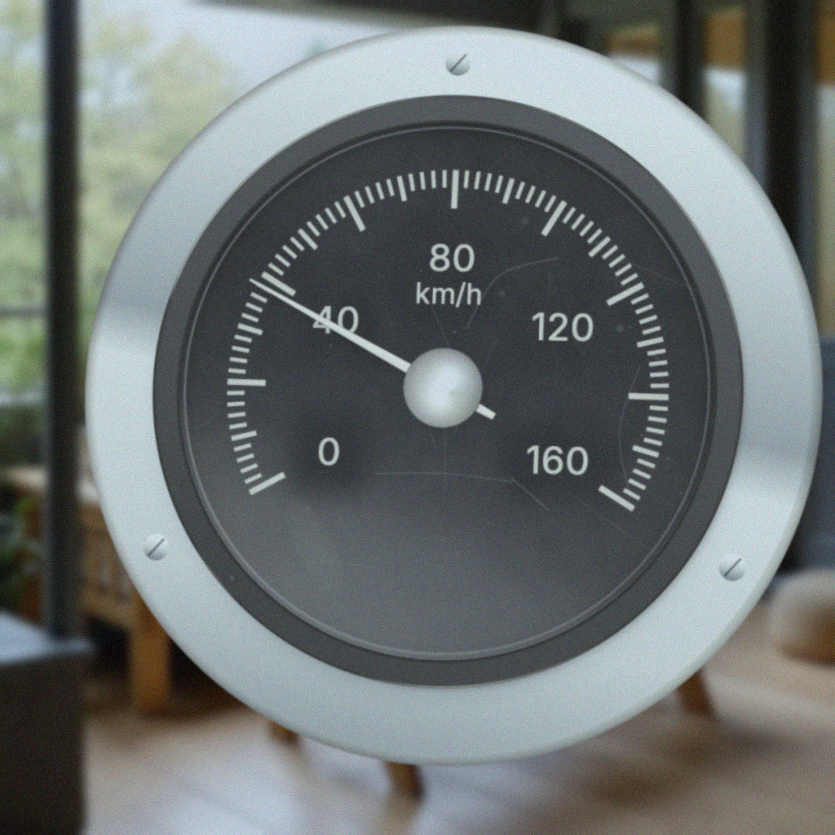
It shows {"value": 38, "unit": "km/h"}
